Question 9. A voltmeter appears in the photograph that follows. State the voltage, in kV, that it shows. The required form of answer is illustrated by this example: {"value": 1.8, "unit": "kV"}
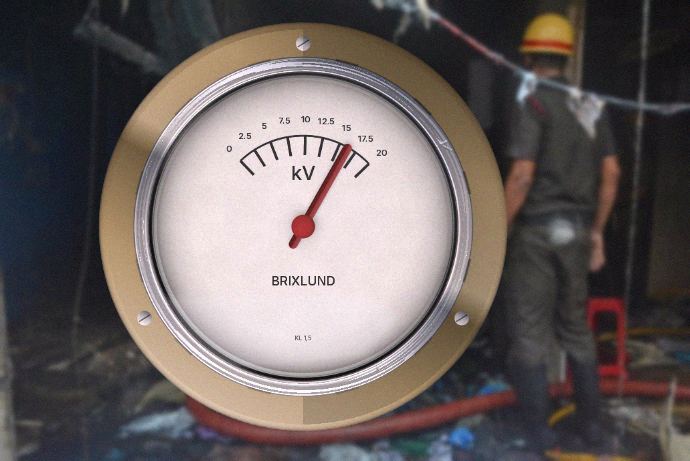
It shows {"value": 16.25, "unit": "kV"}
